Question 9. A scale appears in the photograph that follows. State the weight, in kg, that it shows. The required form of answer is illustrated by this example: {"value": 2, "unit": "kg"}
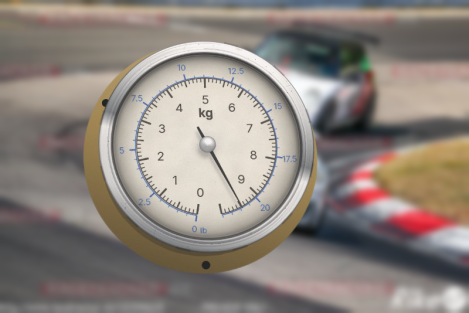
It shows {"value": 9.5, "unit": "kg"}
